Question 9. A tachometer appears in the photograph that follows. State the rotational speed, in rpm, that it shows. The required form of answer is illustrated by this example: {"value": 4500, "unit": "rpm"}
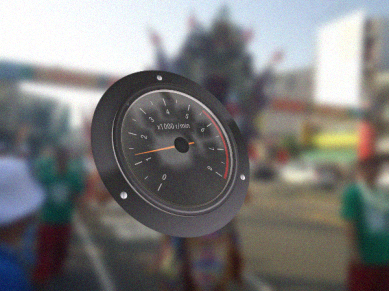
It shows {"value": 1250, "unit": "rpm"}
